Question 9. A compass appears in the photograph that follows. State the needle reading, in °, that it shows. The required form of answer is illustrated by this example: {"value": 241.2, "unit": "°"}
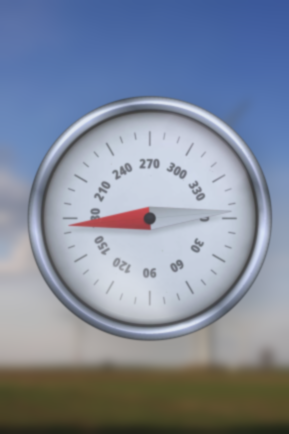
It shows {"value": 175, "unit": "°"}
